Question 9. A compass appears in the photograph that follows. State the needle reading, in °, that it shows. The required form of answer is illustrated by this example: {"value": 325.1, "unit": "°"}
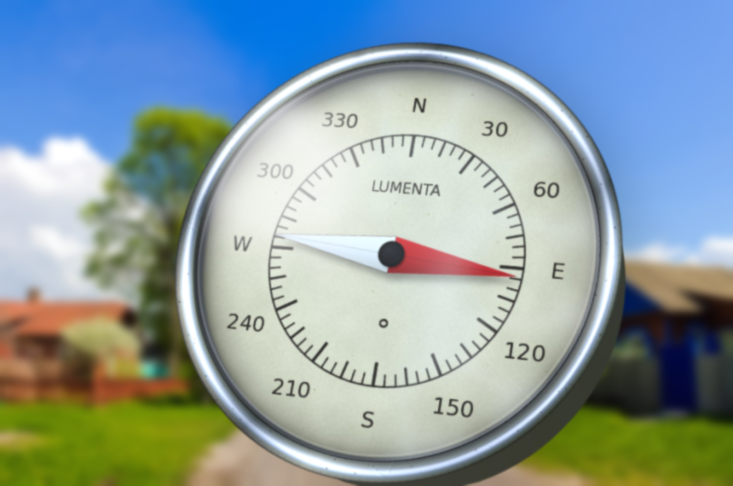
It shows {"value": 95, "unit": "°"}
